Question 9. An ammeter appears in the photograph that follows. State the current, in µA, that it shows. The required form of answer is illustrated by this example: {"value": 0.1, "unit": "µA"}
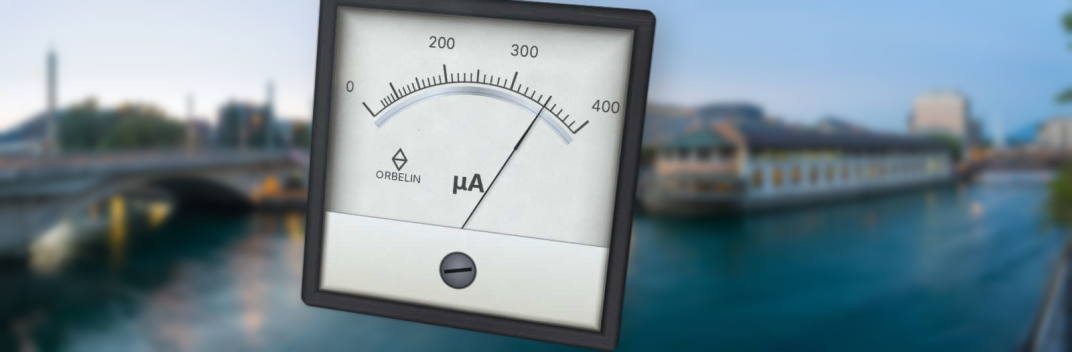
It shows {"value": 350, "unit": "µA"}
